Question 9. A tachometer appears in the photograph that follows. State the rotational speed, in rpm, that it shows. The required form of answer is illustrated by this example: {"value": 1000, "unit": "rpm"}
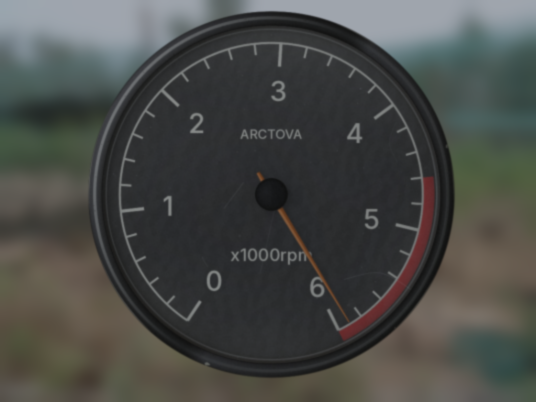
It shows {"value": 5900, "unit": "rpm"}
